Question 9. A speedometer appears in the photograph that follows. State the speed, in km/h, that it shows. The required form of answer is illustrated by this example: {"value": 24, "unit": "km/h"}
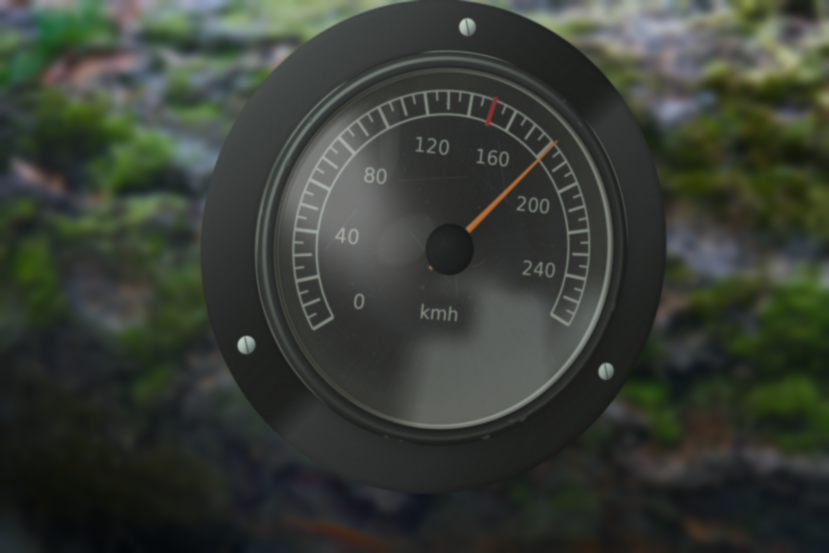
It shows {"value": 180, "unit": "km/h"}
